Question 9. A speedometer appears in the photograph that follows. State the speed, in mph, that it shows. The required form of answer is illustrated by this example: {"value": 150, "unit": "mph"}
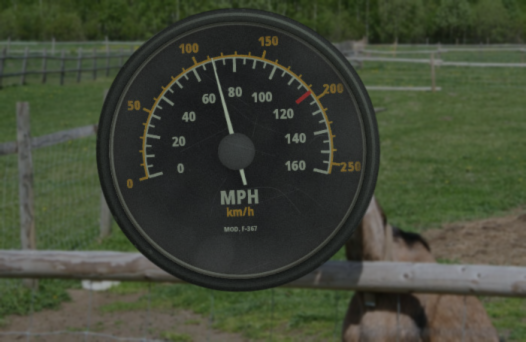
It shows {"value": 70, "unit": "mph"}
